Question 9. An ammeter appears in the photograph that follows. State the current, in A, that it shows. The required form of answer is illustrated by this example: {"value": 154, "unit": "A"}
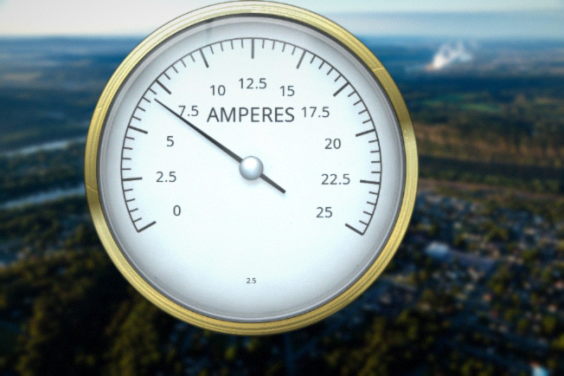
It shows {"value": 6.75, "unit": "A"}
